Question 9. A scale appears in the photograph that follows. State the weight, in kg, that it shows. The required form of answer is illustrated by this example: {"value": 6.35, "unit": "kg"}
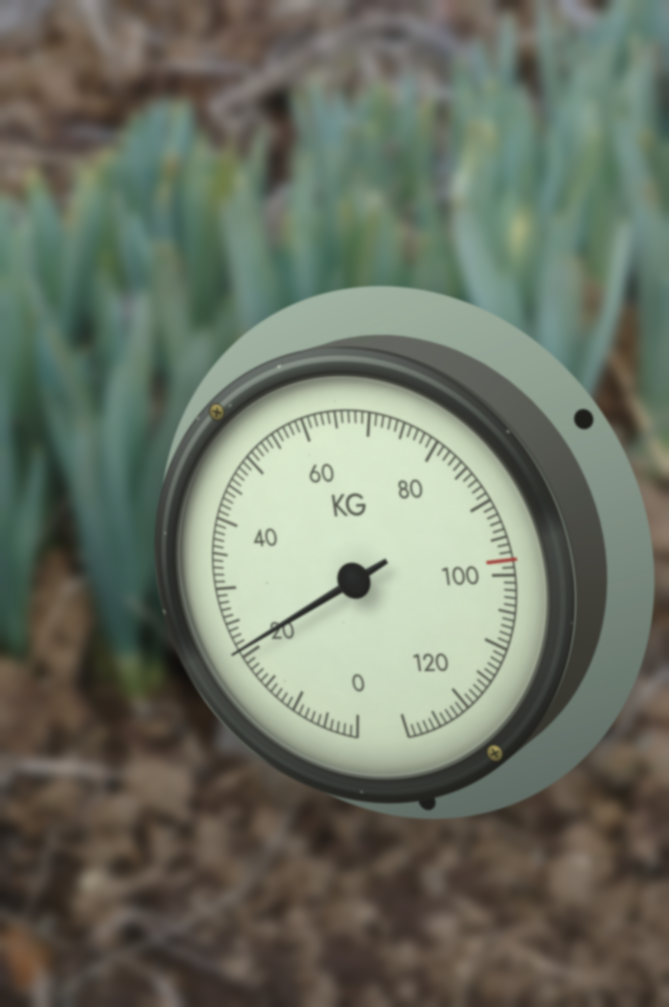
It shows {"value": 21, "unit": "kg"}
